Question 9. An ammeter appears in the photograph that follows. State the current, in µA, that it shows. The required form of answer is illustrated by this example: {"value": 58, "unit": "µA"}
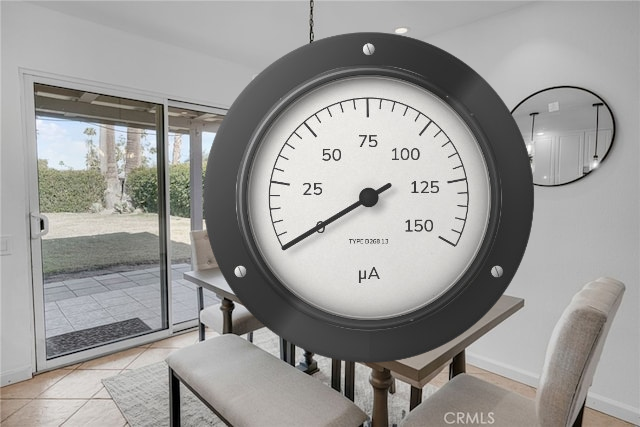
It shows {"value": 0, "unit": "µA"}
